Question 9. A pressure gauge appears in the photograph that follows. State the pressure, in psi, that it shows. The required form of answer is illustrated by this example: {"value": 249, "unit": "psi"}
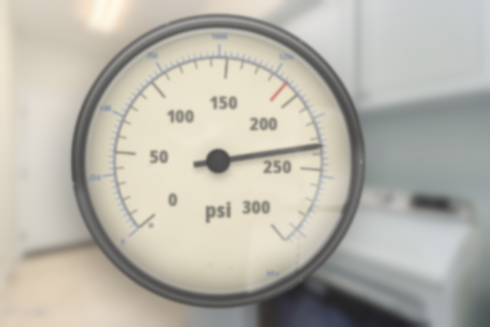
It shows {"value": 235, "unit": "psi"}
